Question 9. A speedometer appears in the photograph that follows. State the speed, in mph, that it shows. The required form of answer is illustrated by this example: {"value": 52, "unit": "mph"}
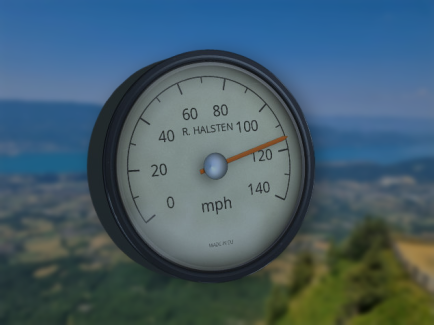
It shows {"value": 115, "unit": "mph"}
